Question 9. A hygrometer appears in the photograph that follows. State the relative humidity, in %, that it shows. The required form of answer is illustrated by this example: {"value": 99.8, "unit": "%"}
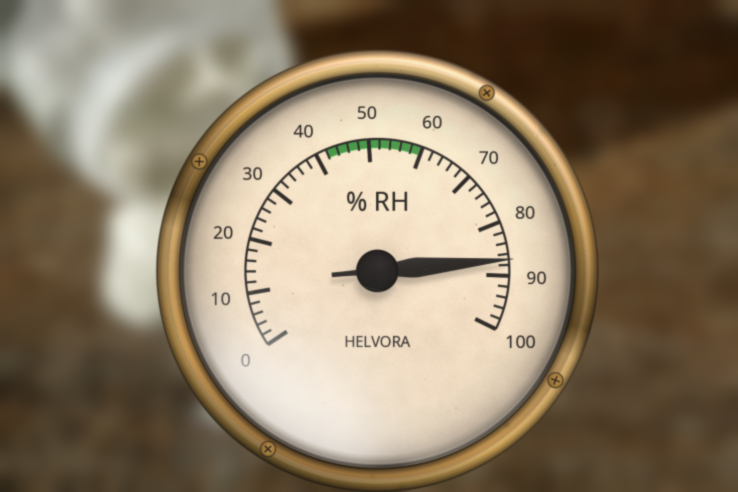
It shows {"value": 87, "unit": "%"}
